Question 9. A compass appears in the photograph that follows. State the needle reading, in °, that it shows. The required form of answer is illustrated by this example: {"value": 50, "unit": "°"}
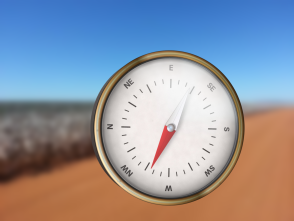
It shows {"value": 295, "unit": "°"}
